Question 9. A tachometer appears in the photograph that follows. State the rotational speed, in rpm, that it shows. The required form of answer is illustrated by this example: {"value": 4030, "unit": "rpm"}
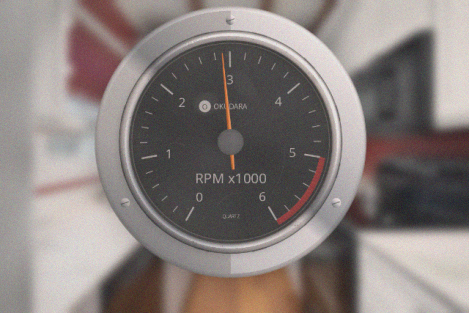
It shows {"value": 2900, "unit": "rpm"}
